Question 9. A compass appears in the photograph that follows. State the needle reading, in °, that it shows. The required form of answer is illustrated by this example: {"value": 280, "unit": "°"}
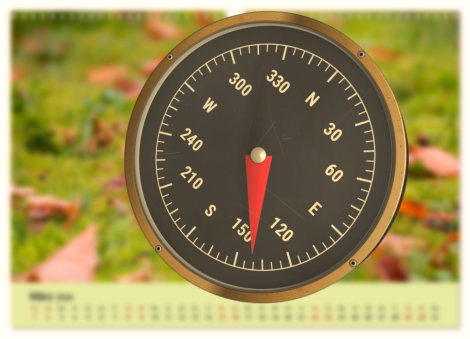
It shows {"value": 140, "unit": "°"}
